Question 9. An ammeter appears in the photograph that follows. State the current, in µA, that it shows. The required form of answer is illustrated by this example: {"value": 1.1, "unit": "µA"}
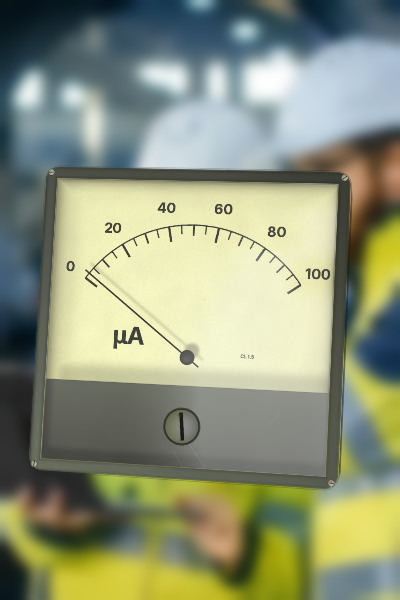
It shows {"value": 2.5, "unit": "µA"}
